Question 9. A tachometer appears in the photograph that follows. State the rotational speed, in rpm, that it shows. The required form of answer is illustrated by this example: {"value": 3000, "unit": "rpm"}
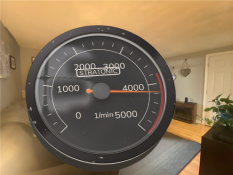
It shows {"value": 4200, "unit": "rpm"}
